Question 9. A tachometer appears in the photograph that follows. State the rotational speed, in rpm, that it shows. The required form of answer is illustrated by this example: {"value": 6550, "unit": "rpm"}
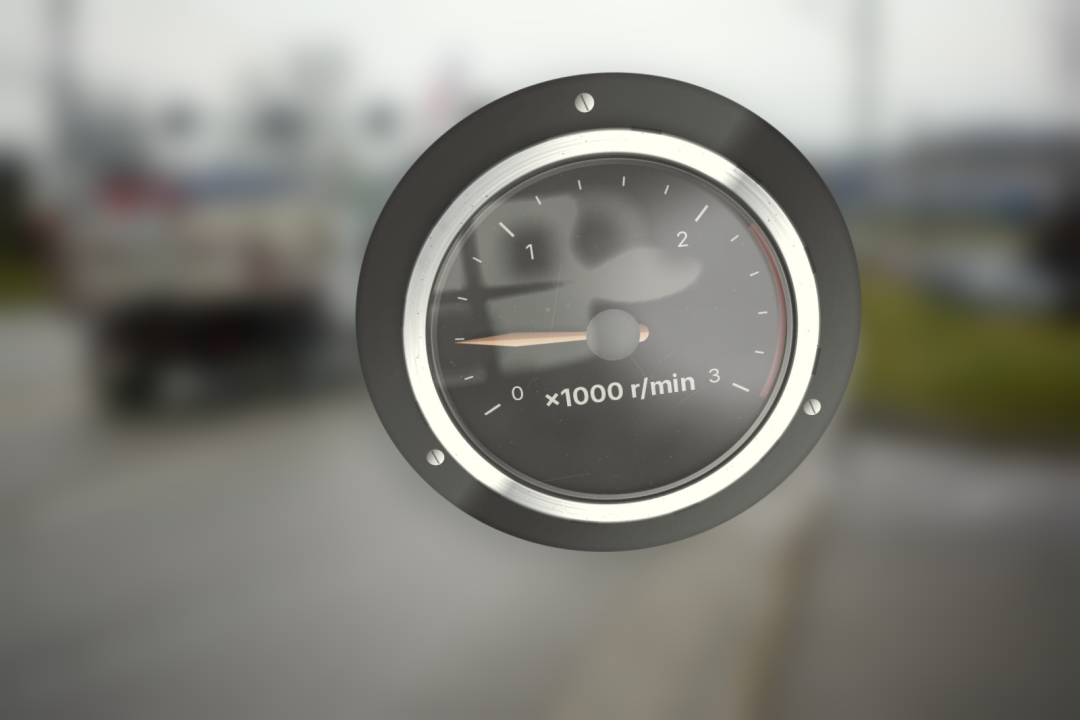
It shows {"value": 400, "unit": "rpm"}
